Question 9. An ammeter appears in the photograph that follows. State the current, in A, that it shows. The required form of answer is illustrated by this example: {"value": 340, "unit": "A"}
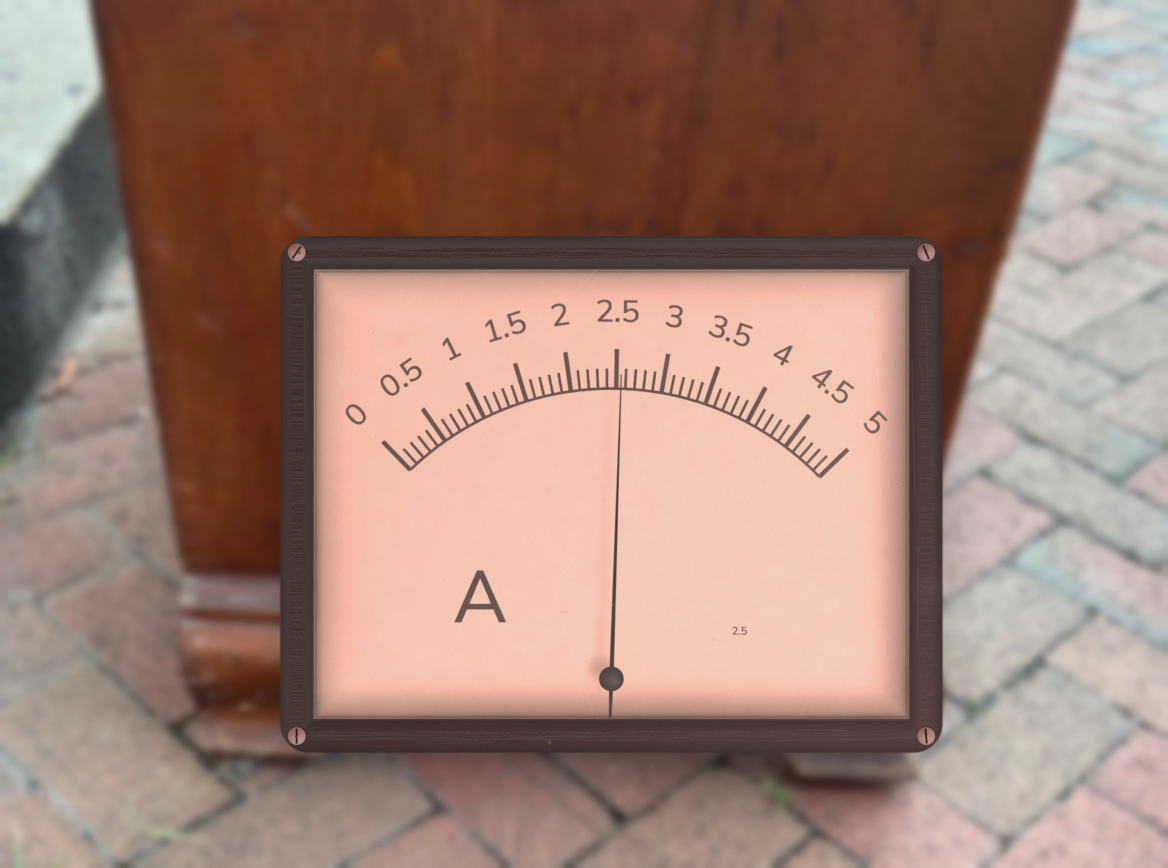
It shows {"value": 2.55, "unit": "A"}
